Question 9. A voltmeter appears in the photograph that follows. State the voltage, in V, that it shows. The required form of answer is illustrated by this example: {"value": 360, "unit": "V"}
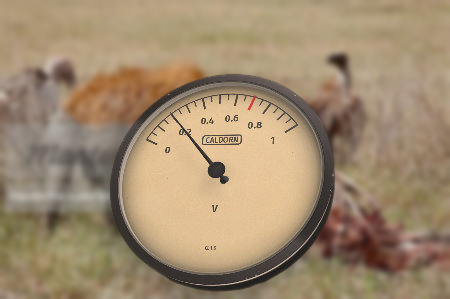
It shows {"value": 0.2, "unit": "V"}
